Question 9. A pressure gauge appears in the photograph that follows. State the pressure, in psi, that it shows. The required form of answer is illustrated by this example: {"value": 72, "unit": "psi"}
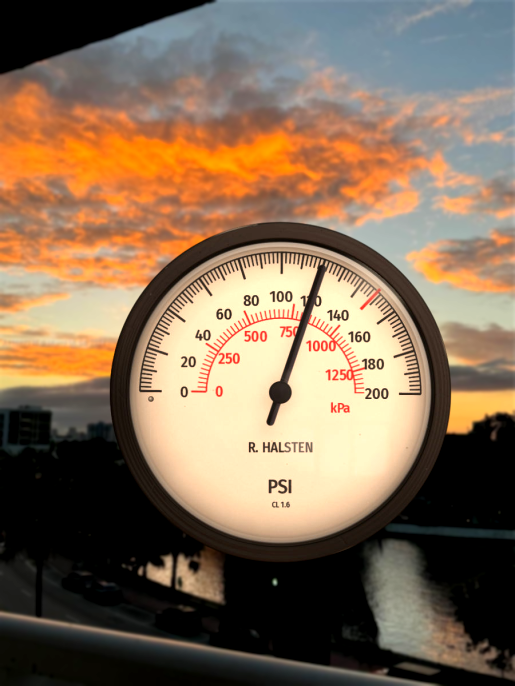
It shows {"value": 120, "unit": "psi"}
